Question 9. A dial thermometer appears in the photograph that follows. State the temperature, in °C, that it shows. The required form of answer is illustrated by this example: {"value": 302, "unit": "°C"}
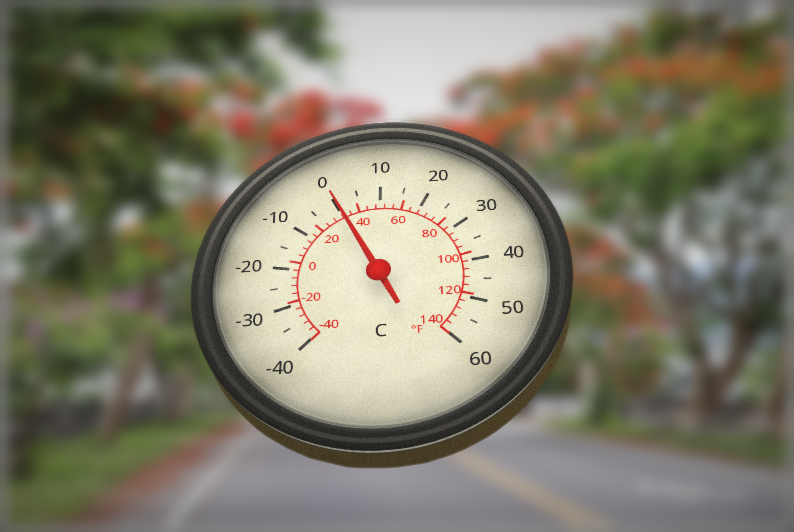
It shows {"value": 0, "unit": "°C"}
